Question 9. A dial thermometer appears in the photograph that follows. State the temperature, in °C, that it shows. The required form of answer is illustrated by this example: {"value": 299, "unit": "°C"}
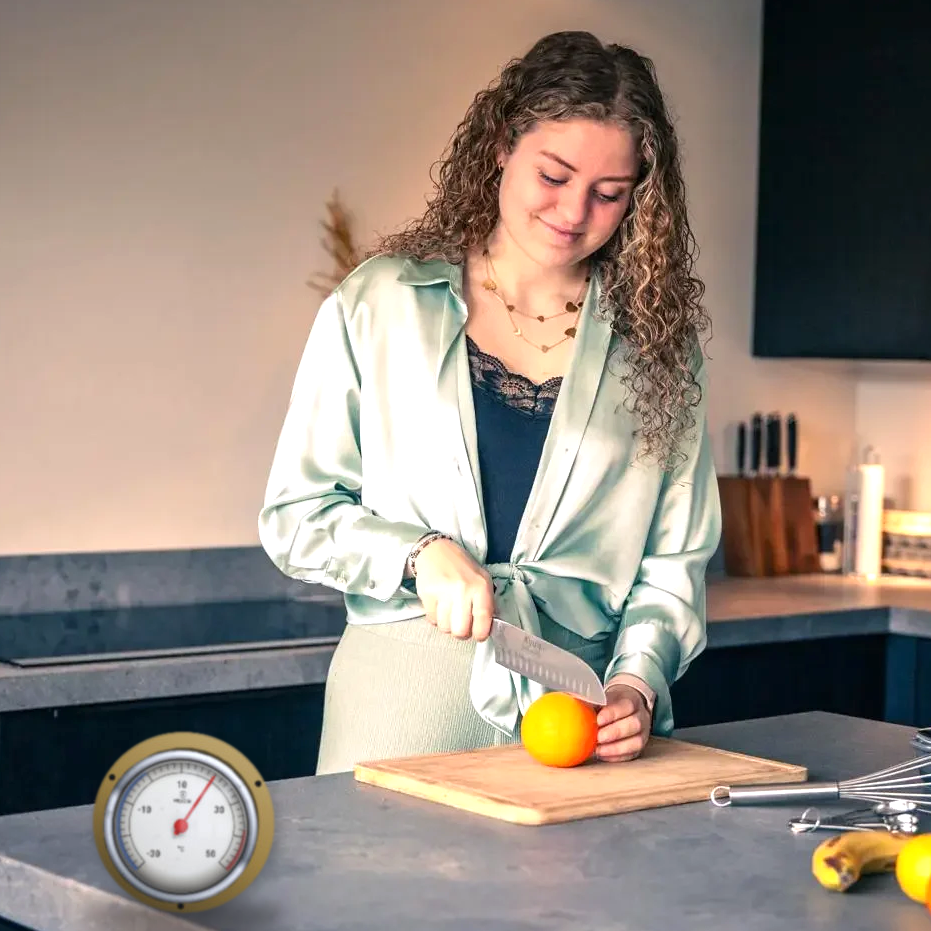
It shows {"value": 20, "unit": "°C"}
